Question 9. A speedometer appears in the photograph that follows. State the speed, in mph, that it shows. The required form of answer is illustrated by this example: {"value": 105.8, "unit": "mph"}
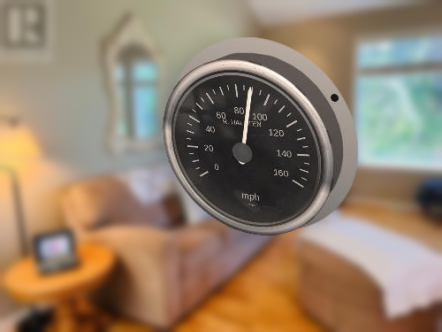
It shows {"value": 90, "unit": "mph"}
